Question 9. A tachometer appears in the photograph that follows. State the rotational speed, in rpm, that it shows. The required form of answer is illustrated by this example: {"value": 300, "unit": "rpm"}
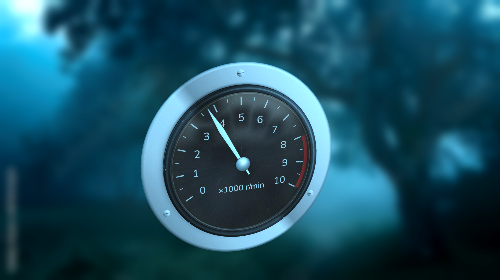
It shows {"value": 3750, "unit": "rpm"}
